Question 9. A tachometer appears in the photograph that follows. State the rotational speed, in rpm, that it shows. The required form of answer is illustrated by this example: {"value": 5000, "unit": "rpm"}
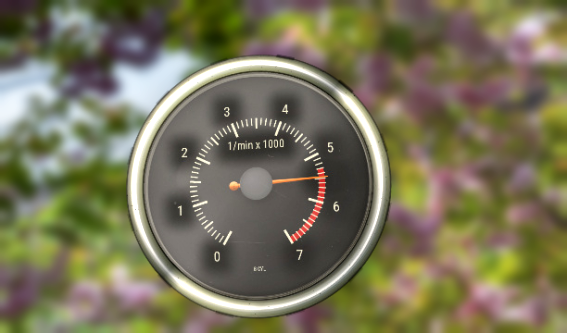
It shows {"value": 5500, "unit": "rpm"}
